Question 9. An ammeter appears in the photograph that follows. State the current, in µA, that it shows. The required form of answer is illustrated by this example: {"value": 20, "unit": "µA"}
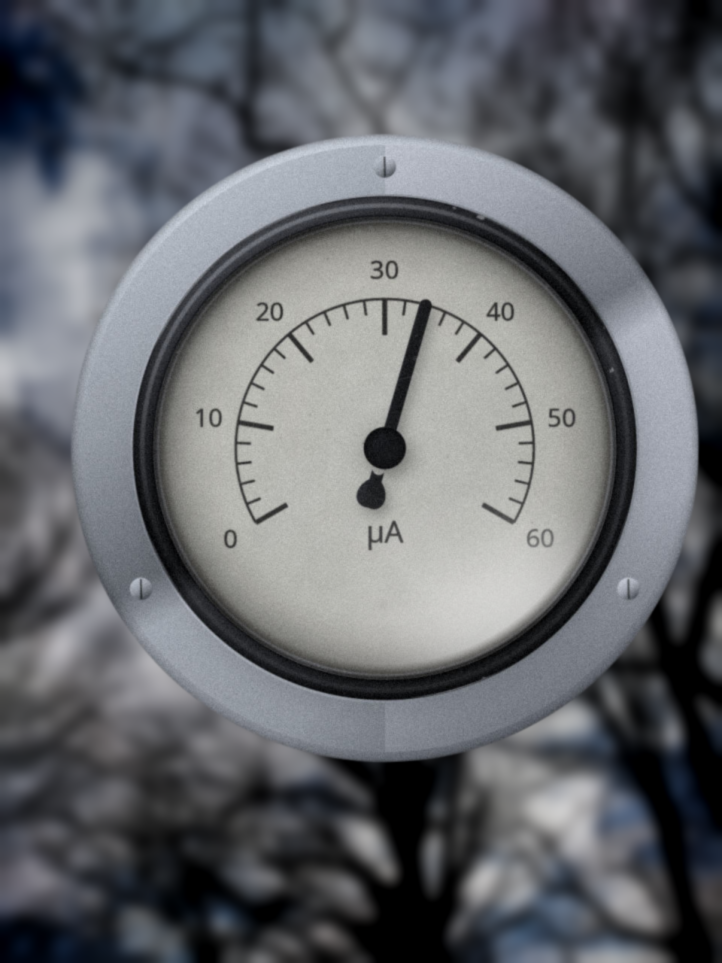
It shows {"value": 34, "unit": "µA"}
